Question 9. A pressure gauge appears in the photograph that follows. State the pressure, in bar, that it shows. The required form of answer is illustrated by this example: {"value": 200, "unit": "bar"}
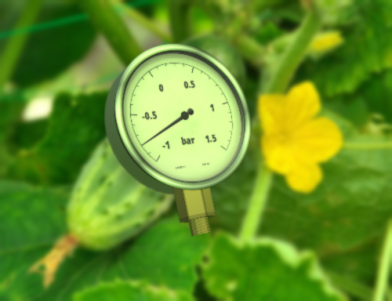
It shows {"value": -0.8, "unit": "bar"}
